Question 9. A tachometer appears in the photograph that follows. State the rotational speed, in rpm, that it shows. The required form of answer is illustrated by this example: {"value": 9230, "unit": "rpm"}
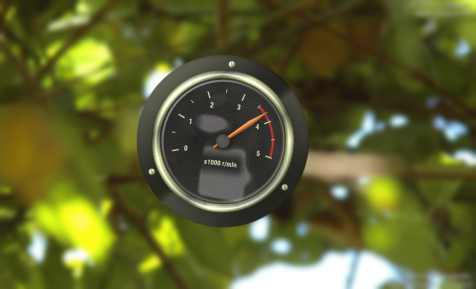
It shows {"value": 3750, "unit": "rpm"}
